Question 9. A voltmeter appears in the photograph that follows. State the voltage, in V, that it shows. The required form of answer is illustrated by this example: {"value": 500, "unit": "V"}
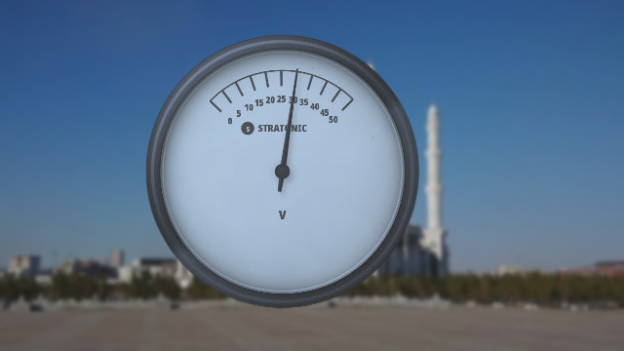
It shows {"value": 30, "unit": "V"}
